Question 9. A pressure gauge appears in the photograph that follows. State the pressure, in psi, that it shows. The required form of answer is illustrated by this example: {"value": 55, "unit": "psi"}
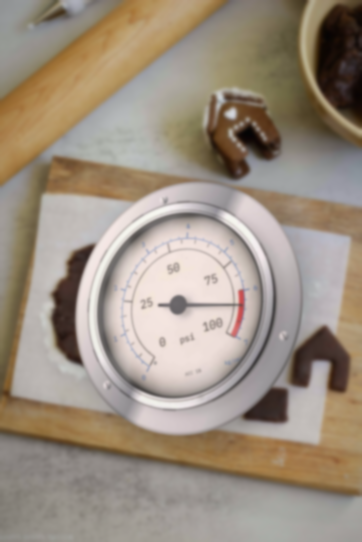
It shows {"value": 90, "unit": "psi"}
